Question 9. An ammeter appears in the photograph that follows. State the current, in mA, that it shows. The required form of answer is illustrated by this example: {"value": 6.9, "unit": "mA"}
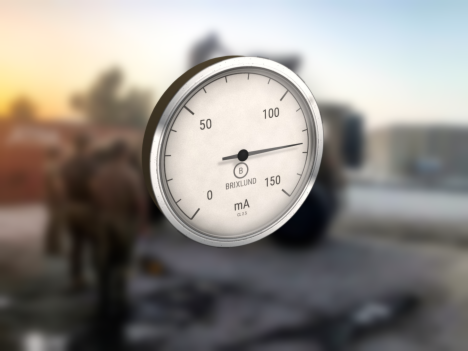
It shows {"value": 125, "unit": "mA"}
